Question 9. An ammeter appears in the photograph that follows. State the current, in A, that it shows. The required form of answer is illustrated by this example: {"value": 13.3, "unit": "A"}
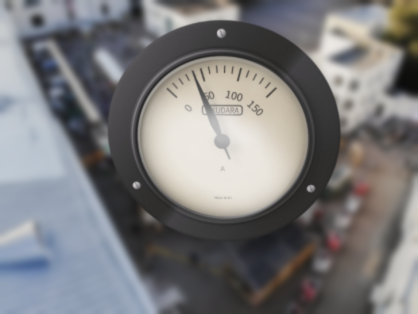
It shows {"value": 40, "unit": "A"}
